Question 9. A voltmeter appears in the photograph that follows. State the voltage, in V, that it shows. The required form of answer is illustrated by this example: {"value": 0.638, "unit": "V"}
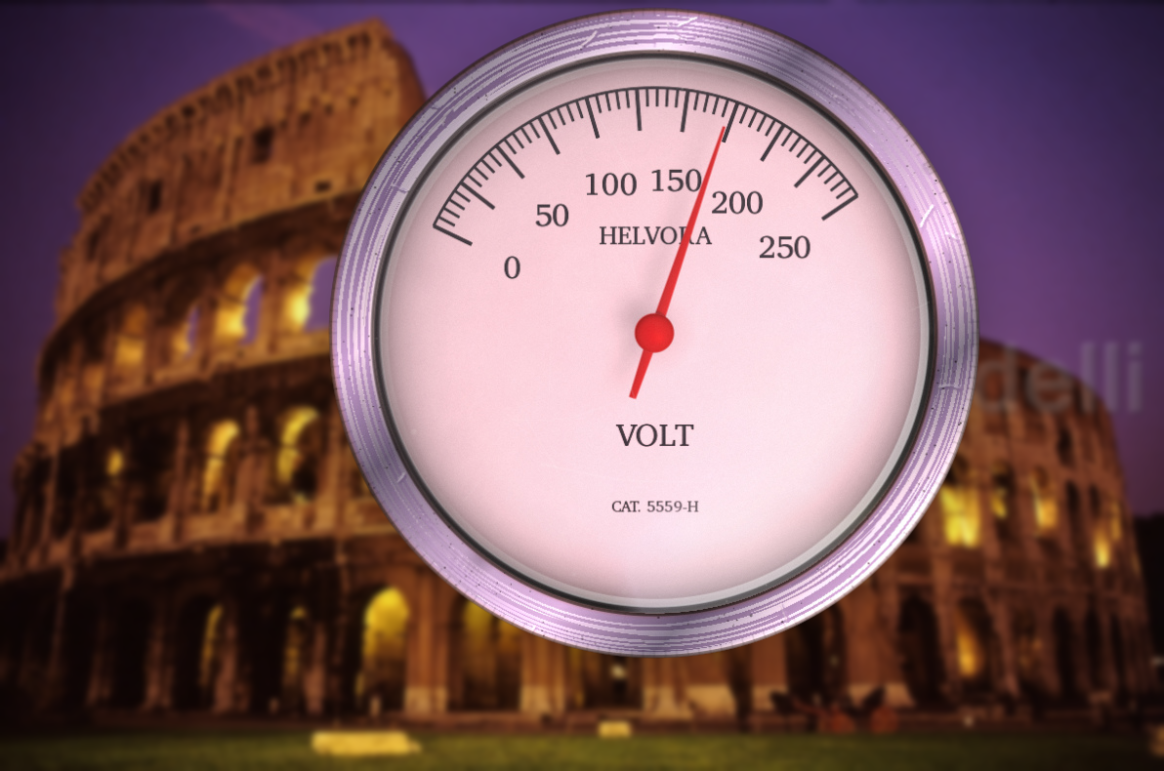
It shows {"value": 172.5, "unit": "V"}
